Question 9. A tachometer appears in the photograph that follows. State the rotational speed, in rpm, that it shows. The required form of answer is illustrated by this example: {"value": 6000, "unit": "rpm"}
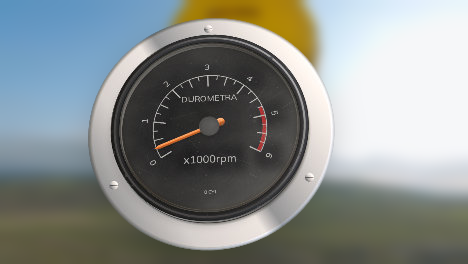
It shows {"value": 250, "unit": "rpm"}
